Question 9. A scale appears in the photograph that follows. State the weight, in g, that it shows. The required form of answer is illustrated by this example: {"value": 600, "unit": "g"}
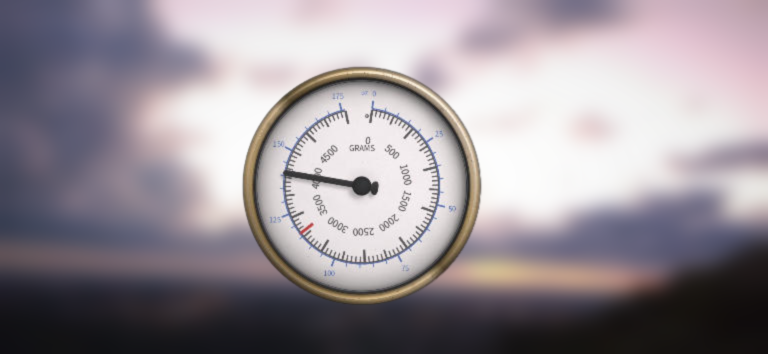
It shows {"value": 4000, "unit": "g"}
